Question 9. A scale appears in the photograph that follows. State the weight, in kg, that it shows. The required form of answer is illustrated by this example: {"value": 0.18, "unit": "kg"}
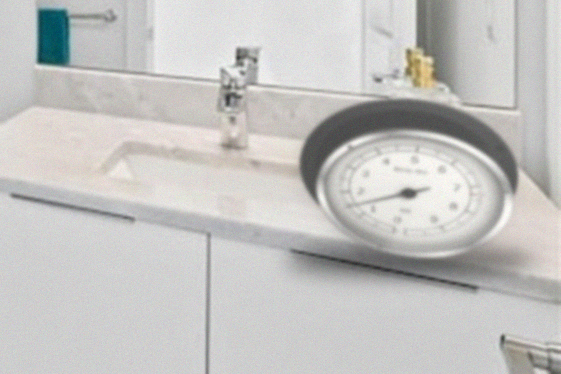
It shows {"value": 1.5, "unit": "kg"}
